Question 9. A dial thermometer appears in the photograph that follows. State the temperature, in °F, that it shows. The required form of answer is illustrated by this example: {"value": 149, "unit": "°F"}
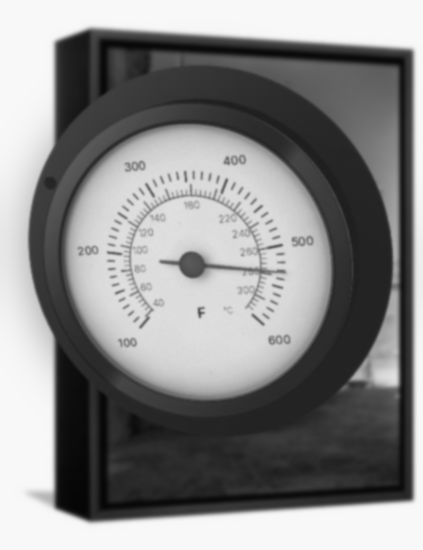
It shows {"value": 530, "unit": "°F"}
